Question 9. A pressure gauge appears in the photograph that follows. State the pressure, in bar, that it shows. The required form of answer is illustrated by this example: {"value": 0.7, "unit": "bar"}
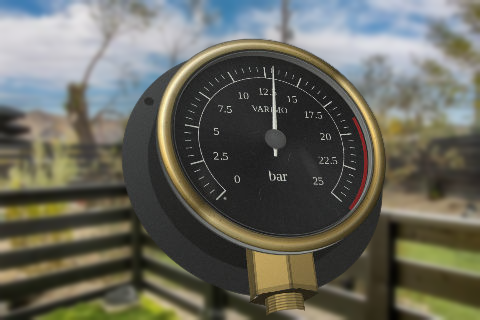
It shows {"value": 13, "unit": "bar"}
